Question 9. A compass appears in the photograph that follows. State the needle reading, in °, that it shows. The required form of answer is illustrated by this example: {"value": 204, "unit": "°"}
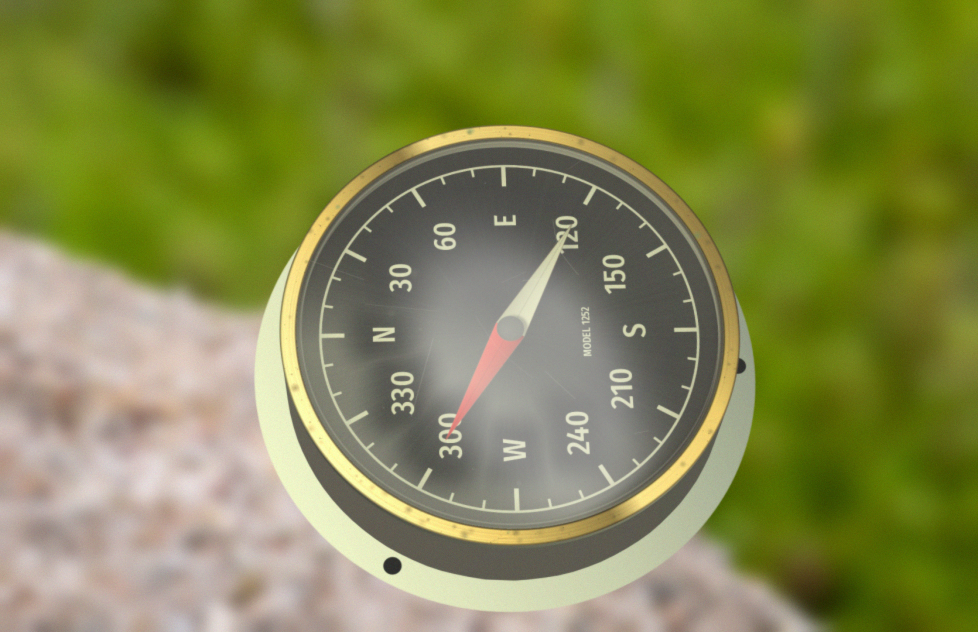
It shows {"value": 300, "unit": "°"}
